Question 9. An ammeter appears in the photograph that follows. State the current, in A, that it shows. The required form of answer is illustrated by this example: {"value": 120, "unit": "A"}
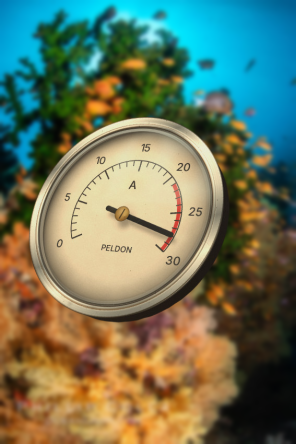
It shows {"value": 28, "unit": "A"}
